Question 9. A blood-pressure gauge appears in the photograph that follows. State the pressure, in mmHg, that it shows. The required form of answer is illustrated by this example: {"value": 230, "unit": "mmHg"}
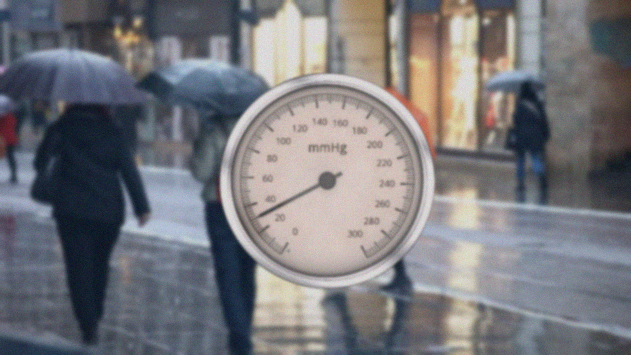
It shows {"value": 30, "unit": "mmHg"}
